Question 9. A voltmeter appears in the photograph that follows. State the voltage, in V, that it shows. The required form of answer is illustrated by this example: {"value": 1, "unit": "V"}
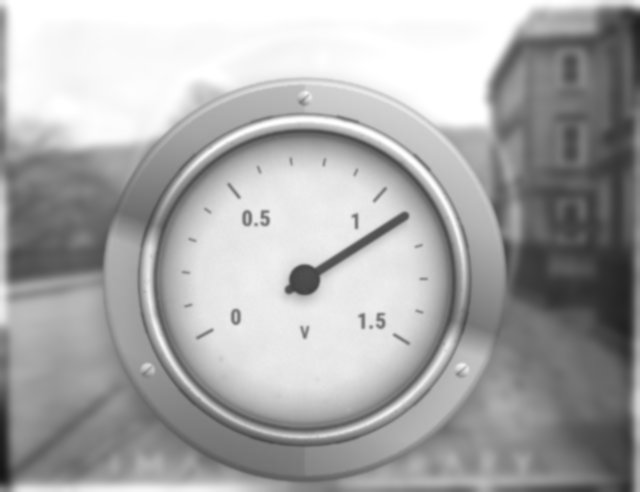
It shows {"value": 1.1, "unit": "V"}
